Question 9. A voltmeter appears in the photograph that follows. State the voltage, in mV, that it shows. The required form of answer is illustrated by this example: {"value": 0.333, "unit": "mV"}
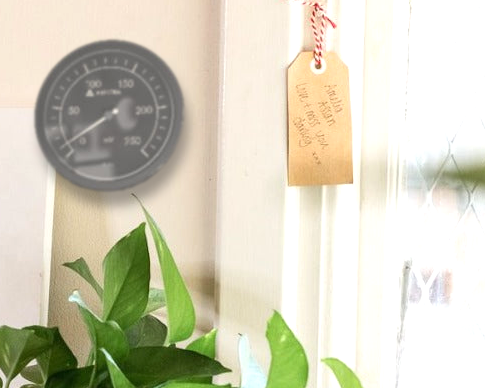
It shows {"value": 10, "unit": "mV"}
